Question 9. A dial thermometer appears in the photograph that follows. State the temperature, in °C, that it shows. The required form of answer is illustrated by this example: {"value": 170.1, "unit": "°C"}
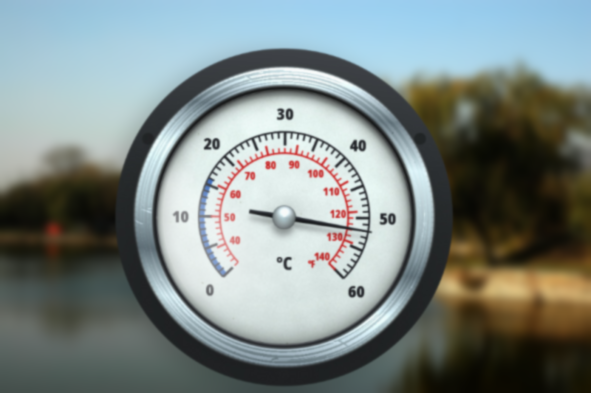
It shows {"value": 52, "unit": "°C"}
